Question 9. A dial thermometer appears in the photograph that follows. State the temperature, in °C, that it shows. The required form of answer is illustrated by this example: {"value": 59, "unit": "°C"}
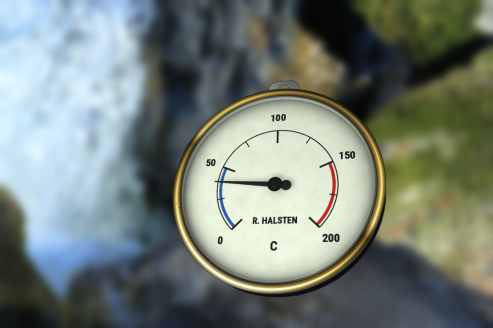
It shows {"value": 37.5, "unit": "°C"}
